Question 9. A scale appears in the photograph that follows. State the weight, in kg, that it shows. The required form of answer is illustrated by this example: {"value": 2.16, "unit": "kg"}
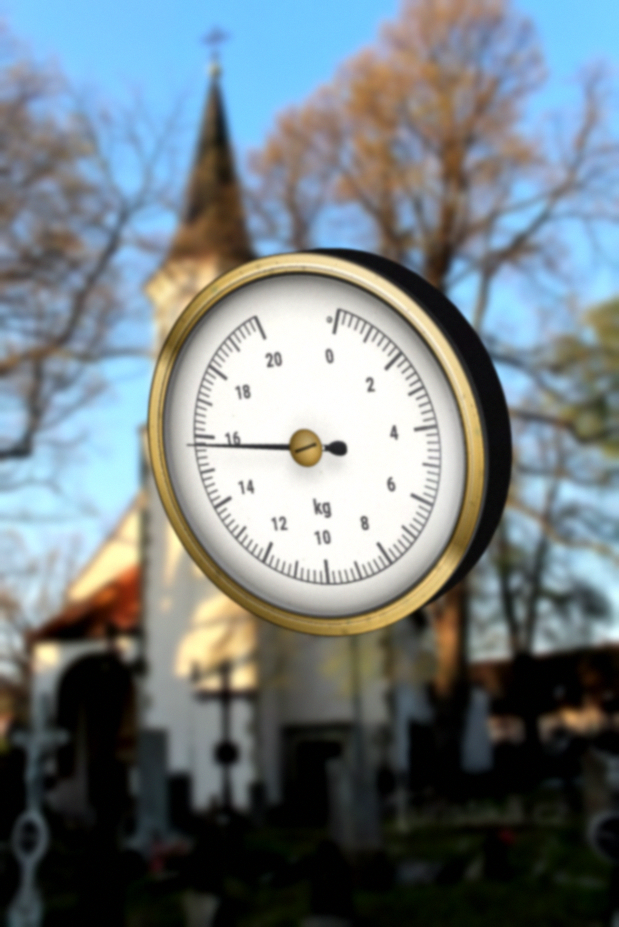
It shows {"value": 15.8, "unit": "kg"}
